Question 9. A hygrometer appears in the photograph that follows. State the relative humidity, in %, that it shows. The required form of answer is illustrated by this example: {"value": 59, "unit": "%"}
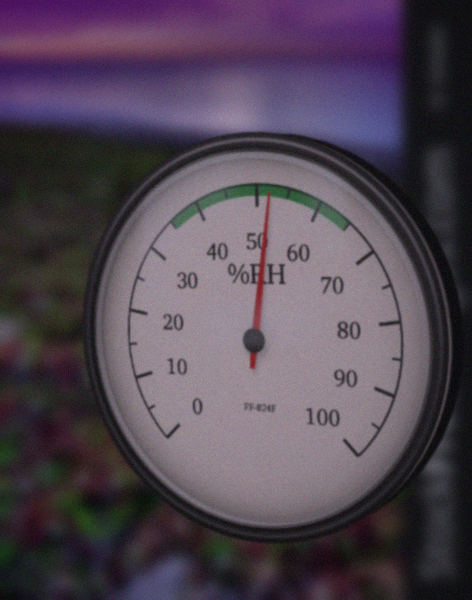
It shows {"value": 52.5, "unit": "%"}
